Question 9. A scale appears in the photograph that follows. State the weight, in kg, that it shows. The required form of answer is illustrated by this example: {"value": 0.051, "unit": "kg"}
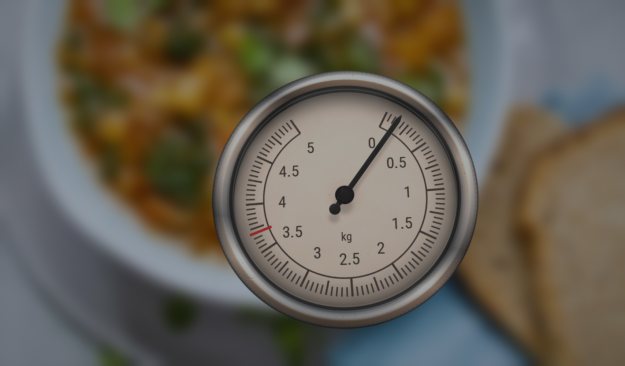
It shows {"value": 0.15, "unit": "kg"}
